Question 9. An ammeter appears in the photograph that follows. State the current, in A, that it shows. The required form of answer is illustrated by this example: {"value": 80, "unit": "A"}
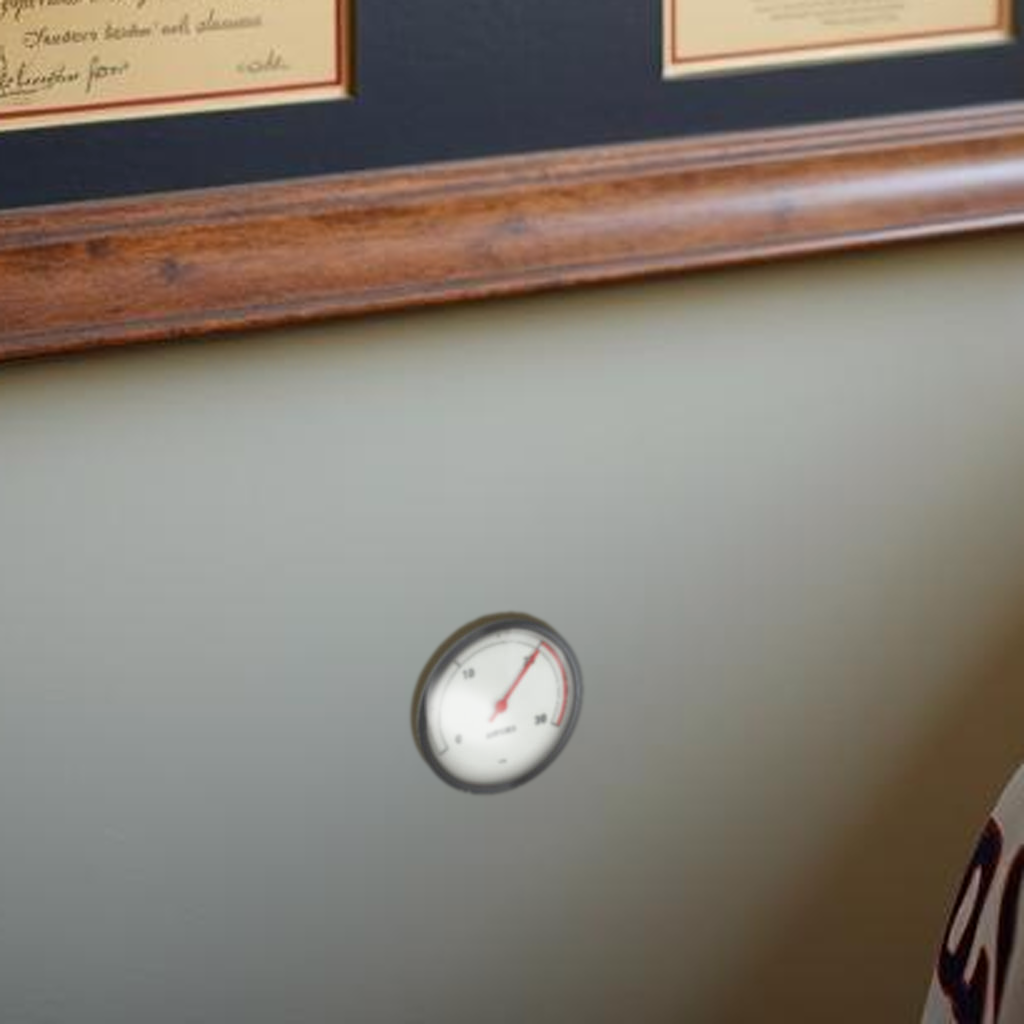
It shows {"value": 20, "unit": "A"}
